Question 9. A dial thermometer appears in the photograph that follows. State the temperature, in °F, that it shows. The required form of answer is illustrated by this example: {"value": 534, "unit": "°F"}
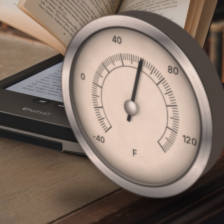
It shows {"value": 60, "unit": "°F"}
